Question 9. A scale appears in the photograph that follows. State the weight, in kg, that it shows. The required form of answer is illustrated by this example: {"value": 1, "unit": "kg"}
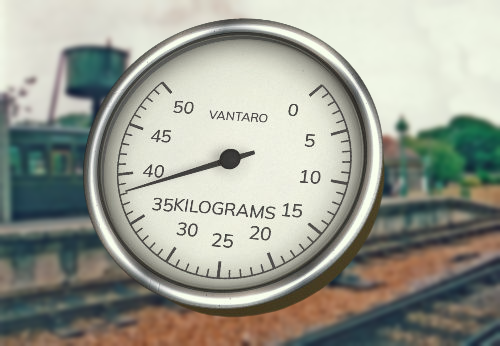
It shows {"value": 38, "unit": "kg"}
